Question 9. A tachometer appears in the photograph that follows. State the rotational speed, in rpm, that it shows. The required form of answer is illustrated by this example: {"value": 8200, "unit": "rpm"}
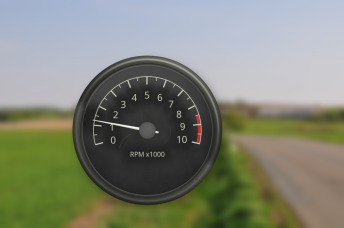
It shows {"value": 1250, "unit": "rpm"}
